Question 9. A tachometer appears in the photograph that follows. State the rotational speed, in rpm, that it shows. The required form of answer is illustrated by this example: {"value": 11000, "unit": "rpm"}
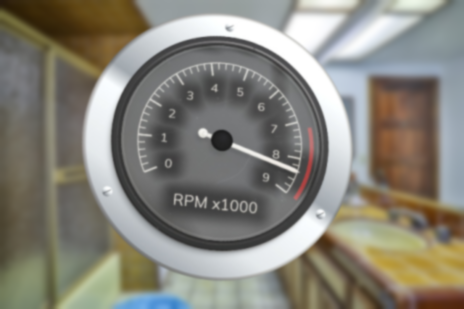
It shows {"value": 8400, "unit": "rpm"}
